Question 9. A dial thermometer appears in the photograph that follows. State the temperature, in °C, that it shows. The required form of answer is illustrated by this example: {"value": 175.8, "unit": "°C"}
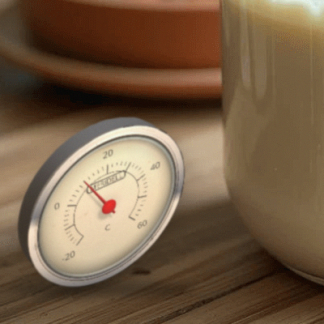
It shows {"value": 10, "unit": "°C"}
